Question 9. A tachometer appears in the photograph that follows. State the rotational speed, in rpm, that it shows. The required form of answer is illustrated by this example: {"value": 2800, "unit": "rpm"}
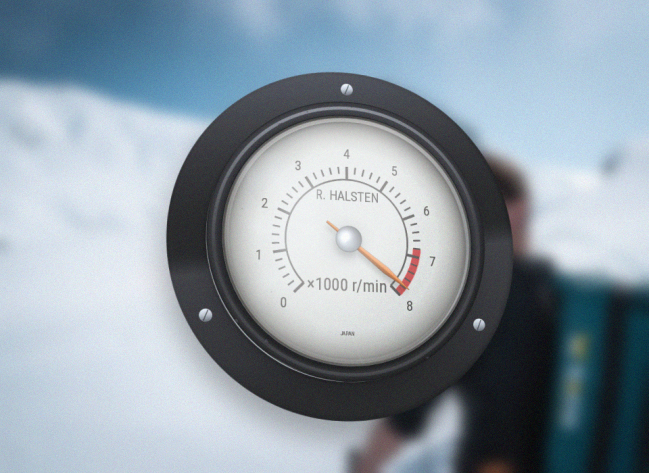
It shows {"value": 7800, "unit": "rpm"}
